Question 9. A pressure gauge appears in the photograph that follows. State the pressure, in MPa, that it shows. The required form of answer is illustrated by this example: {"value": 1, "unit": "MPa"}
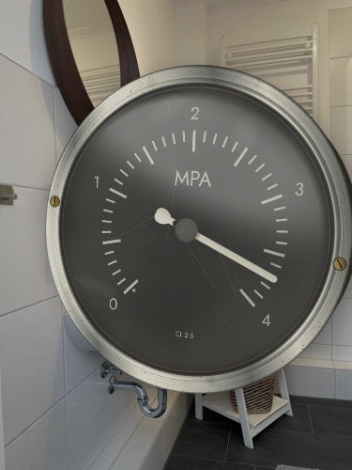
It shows {"value": 3.7, "unit": "MPa"}
